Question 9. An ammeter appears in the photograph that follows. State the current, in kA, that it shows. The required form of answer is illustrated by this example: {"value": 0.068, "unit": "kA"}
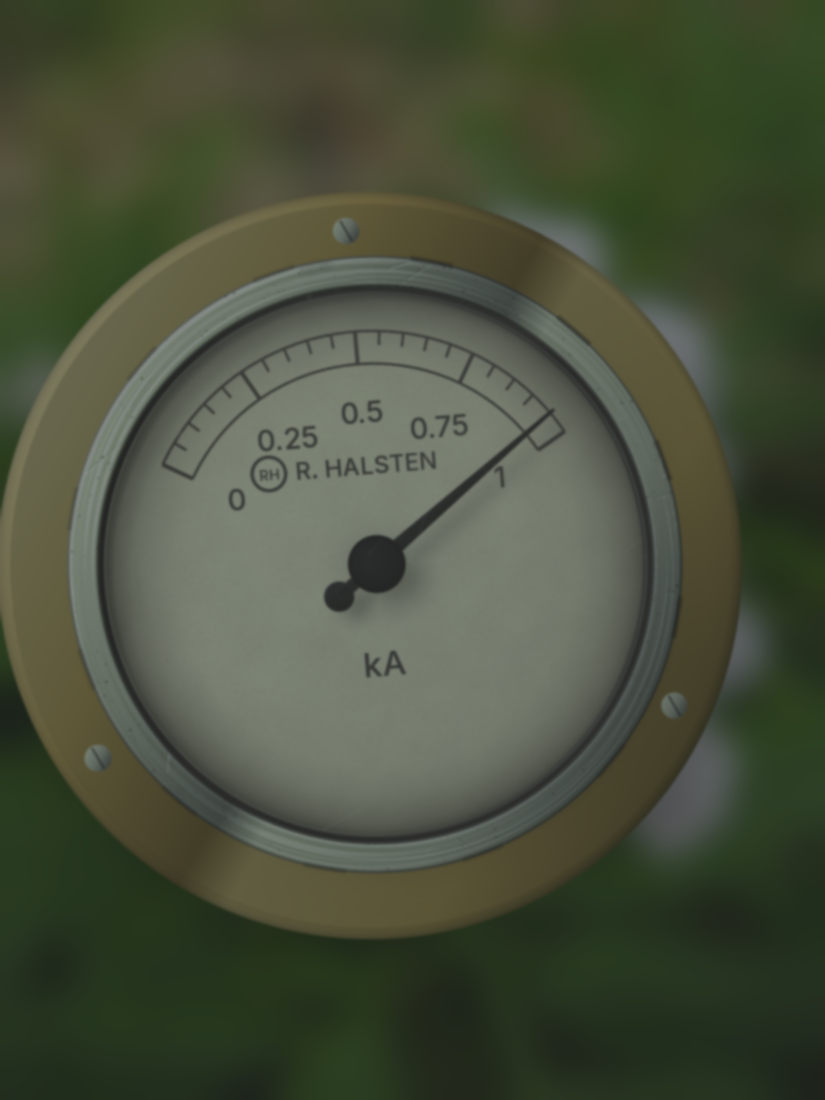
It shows {"value": 0.95, "unit": "kA"}
